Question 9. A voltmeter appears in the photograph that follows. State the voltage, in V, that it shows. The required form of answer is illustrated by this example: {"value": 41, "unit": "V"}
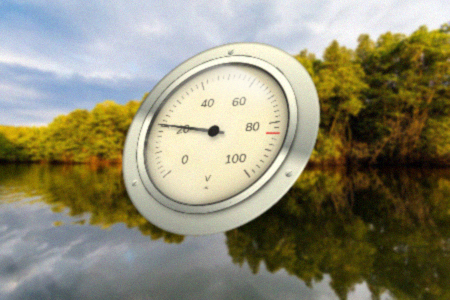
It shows {"value": 20, "unit": "V"}
